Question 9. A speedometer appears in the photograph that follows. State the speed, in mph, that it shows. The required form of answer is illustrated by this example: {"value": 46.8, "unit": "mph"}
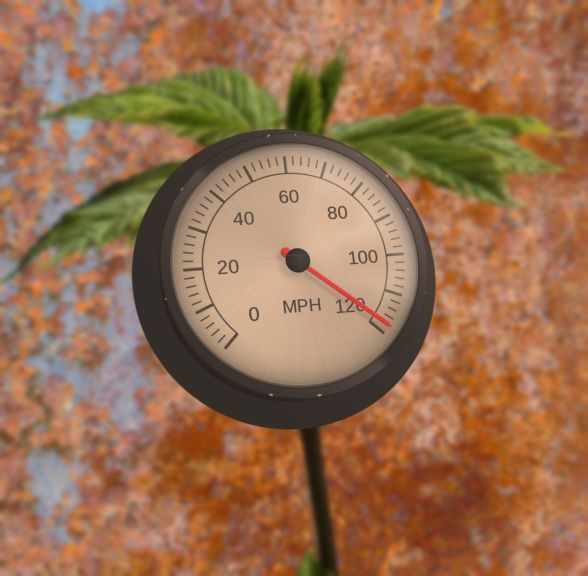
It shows {"value": 118, "unit": "mph"}
